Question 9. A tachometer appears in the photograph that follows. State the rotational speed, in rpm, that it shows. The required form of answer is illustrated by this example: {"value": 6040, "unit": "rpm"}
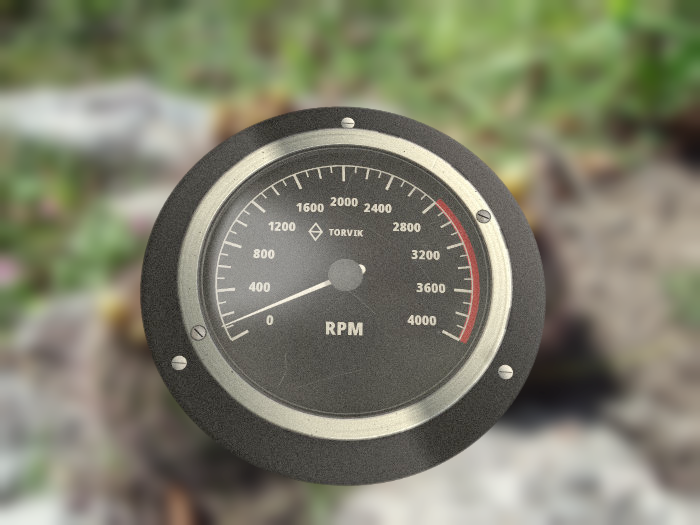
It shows {"value": 100, "unit": "rpm"}
